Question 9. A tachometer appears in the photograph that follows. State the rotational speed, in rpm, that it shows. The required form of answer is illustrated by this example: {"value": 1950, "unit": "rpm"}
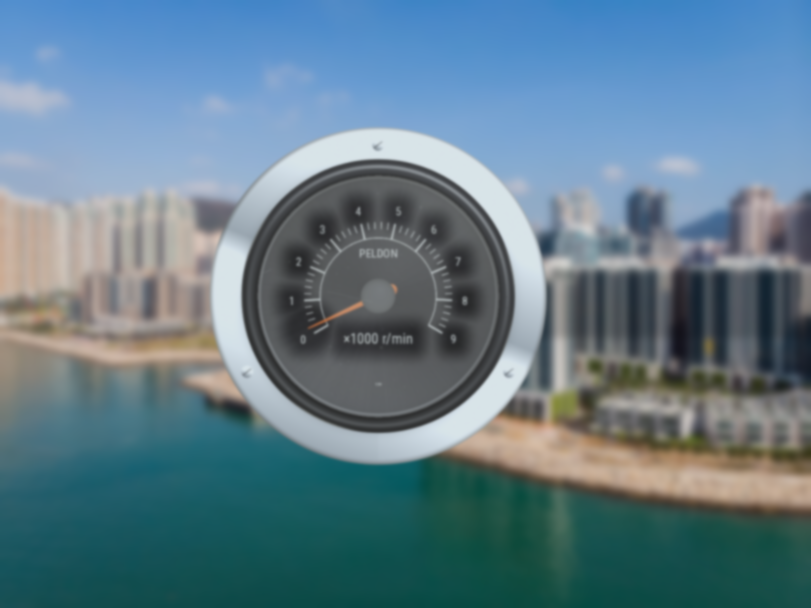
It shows {"value": 200, "unit": "rpm"}
